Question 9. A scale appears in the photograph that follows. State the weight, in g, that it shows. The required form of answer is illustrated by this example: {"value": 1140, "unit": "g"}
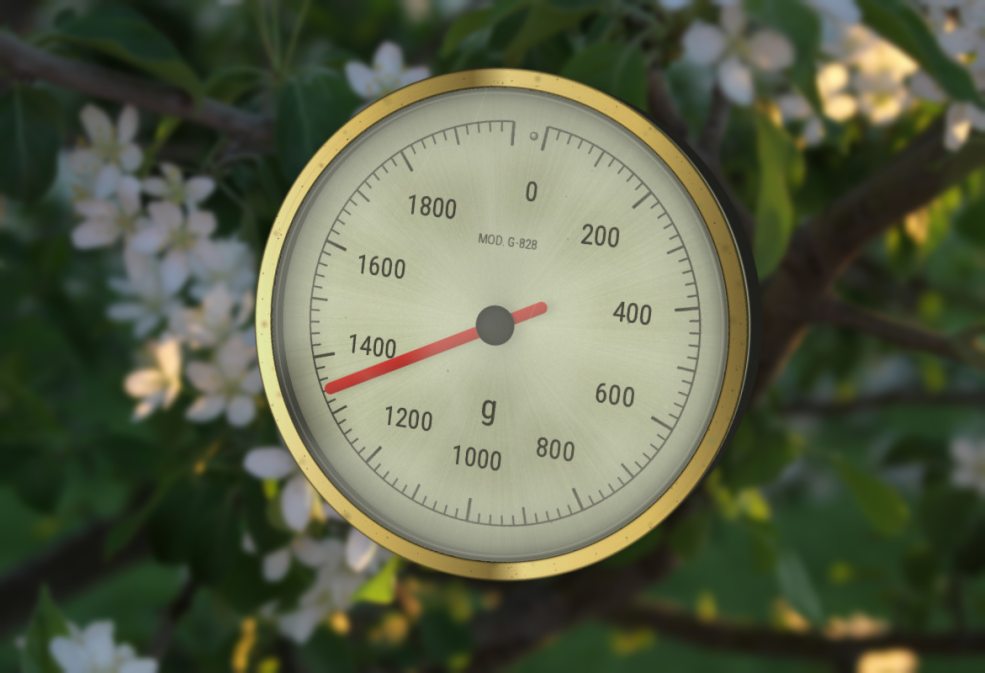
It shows {"value": 1340, "unit": "g"}
